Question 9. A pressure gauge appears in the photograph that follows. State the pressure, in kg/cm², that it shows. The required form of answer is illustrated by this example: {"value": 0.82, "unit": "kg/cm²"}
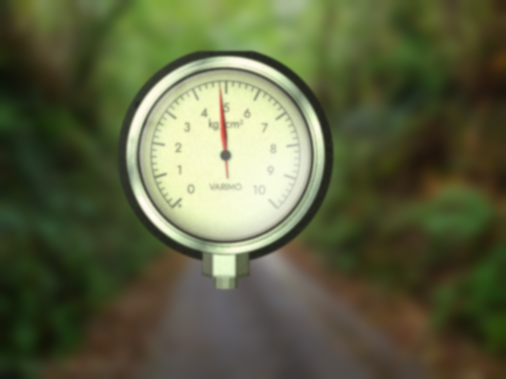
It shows {"value": 4.8, "unit": "kg/cm²"}
